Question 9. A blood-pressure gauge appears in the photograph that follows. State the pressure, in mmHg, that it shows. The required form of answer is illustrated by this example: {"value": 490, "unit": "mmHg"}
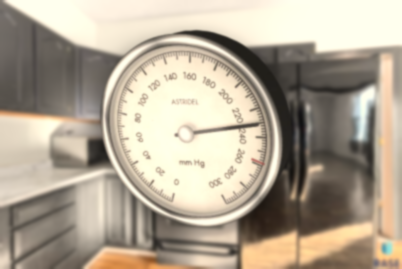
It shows {"value": 230, "unit": "mmHg"}
